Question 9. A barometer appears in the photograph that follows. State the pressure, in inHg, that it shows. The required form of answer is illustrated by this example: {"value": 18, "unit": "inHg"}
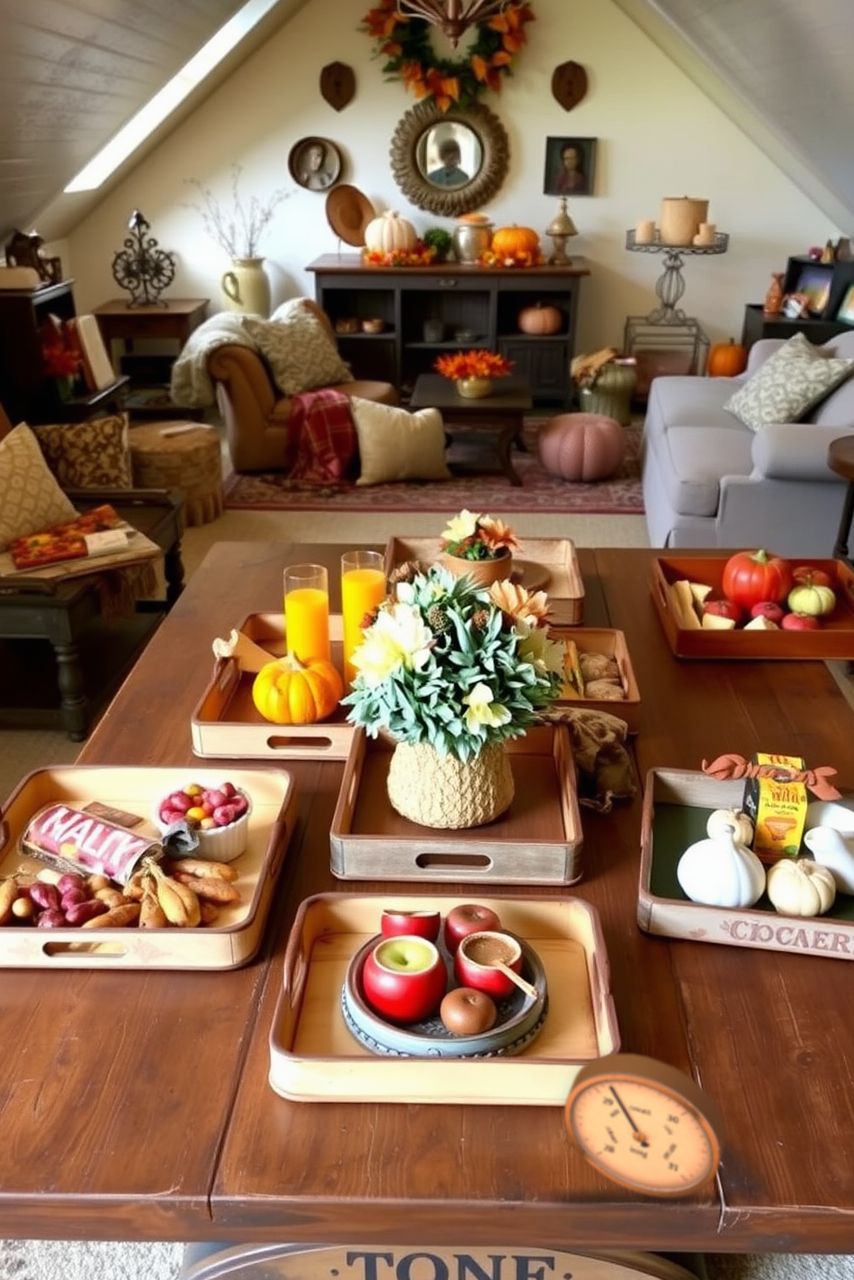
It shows {"value": 29.2, "unit": "inHg"}
